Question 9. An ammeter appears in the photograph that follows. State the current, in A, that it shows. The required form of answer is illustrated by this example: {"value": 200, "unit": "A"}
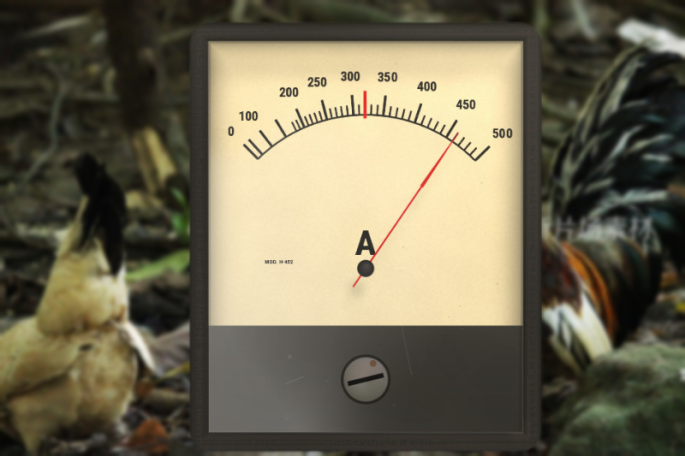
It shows {"value": 460, "unit": "A"}
